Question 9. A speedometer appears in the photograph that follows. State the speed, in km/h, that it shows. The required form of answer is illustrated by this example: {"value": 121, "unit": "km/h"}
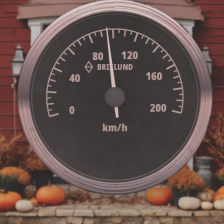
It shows {"value": 95, "unit": "km/h"}
